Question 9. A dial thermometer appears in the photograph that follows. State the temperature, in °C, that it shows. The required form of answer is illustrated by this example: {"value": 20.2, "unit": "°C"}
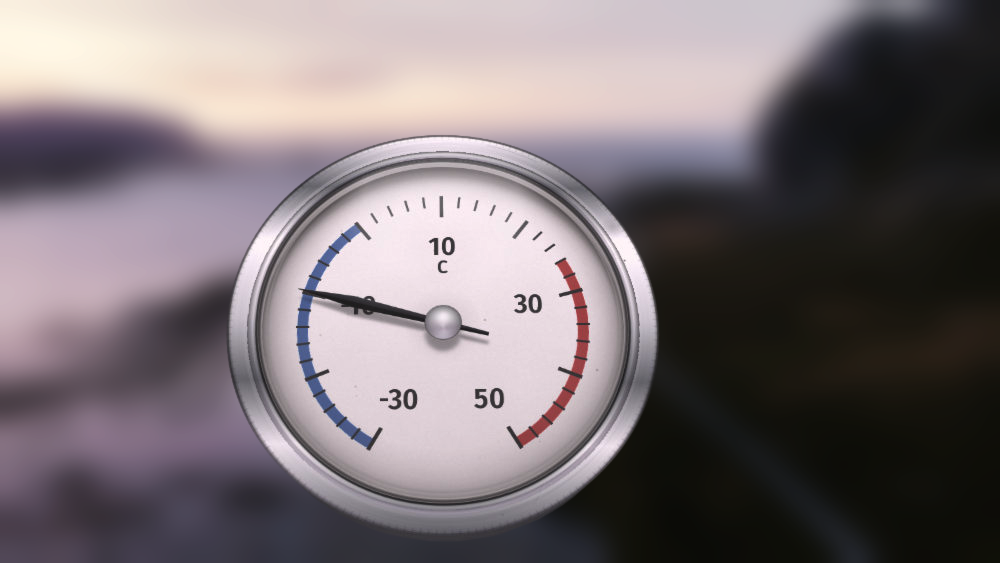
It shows {"value": -10, "unit": "°C"}
